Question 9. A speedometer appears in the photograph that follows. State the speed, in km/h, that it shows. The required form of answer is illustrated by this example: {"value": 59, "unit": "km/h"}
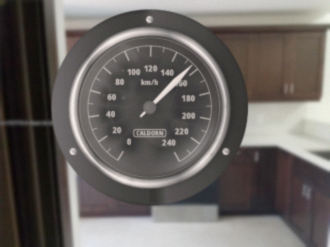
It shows {"value": 155, "unit": "km/h"}
